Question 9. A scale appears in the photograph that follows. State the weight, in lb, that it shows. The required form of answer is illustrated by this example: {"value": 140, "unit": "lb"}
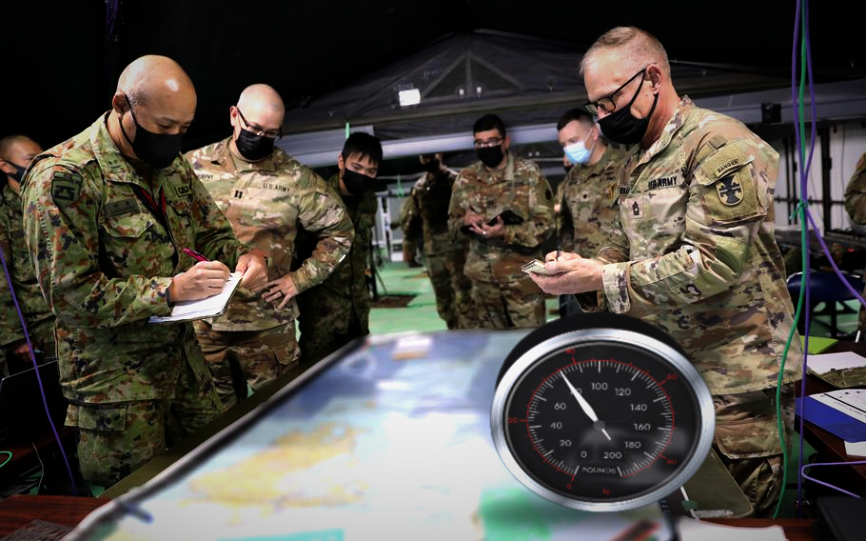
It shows {"value": 80, "unit": "lb"}
